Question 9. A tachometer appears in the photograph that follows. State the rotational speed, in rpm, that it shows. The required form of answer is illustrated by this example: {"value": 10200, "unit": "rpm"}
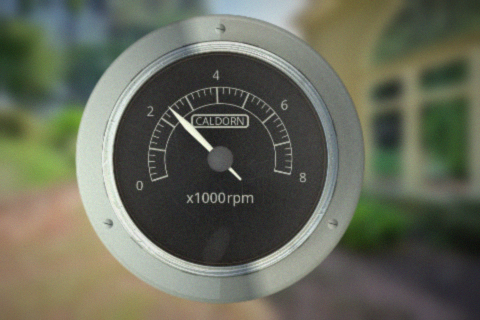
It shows {"value": 2400, "unit": "rpm"}
